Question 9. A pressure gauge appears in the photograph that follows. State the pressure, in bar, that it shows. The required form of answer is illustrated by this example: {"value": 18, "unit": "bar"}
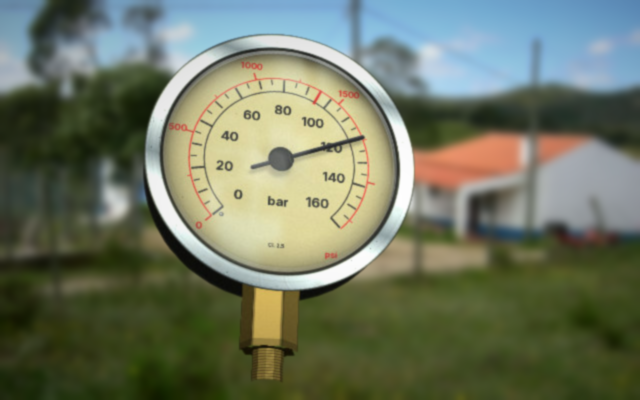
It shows {"value": 120, "unit": "bar"}
